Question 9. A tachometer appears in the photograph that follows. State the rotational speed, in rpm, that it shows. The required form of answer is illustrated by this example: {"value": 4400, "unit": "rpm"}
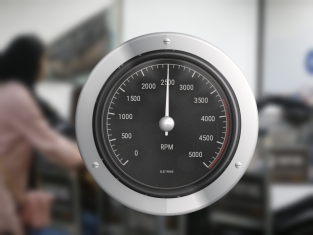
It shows {"value": 2500, "unit": "rpm"}
